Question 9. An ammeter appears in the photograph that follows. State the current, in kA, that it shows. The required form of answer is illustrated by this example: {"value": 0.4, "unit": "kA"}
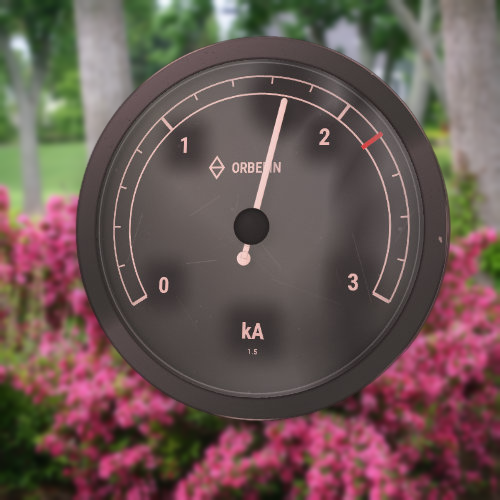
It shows {"value": 1.7, "unit": "kA"}
